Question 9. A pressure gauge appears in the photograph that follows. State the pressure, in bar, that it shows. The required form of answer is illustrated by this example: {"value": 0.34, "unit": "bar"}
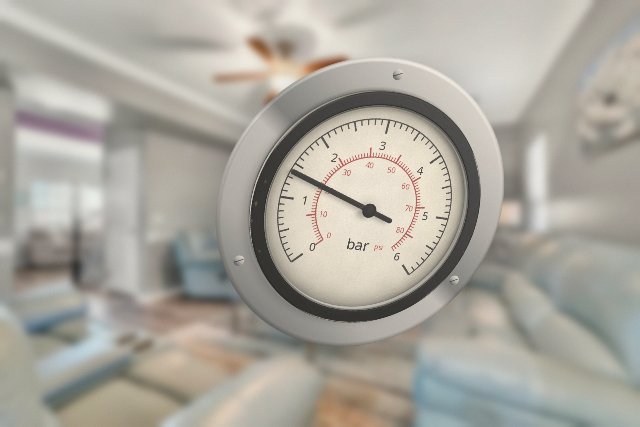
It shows {"value": 1.4, "unit": "bar"}
